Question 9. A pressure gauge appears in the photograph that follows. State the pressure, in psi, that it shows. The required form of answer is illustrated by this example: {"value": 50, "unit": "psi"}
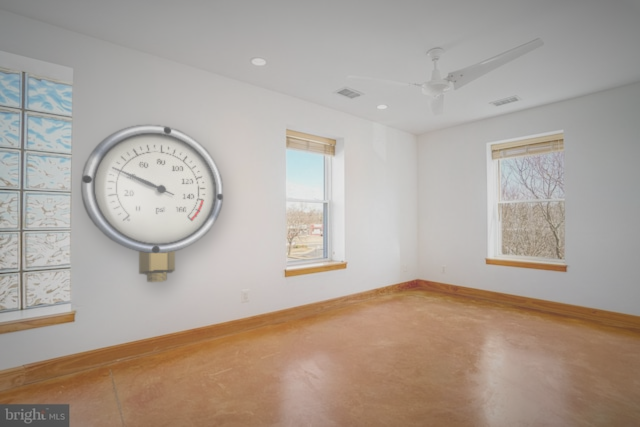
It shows {"value": 40, "unit": "psi"}
